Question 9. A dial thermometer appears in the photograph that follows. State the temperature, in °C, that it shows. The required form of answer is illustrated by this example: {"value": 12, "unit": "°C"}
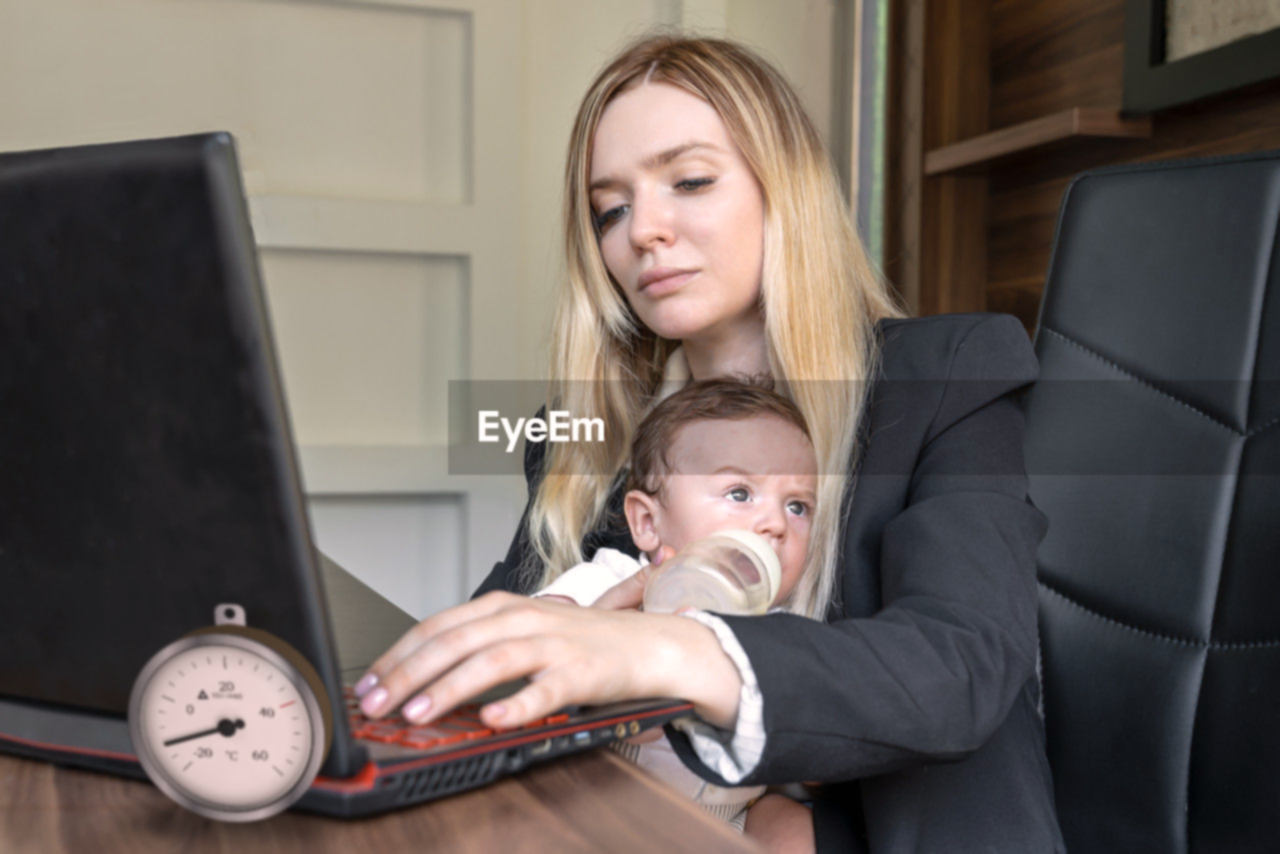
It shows {"value": -12, "unit": "°C"}
